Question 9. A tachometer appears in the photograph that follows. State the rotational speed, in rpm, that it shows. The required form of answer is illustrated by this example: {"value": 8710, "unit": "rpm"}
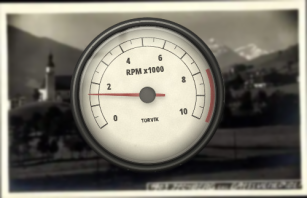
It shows {"value": 1500, "unit": "rpm"}
